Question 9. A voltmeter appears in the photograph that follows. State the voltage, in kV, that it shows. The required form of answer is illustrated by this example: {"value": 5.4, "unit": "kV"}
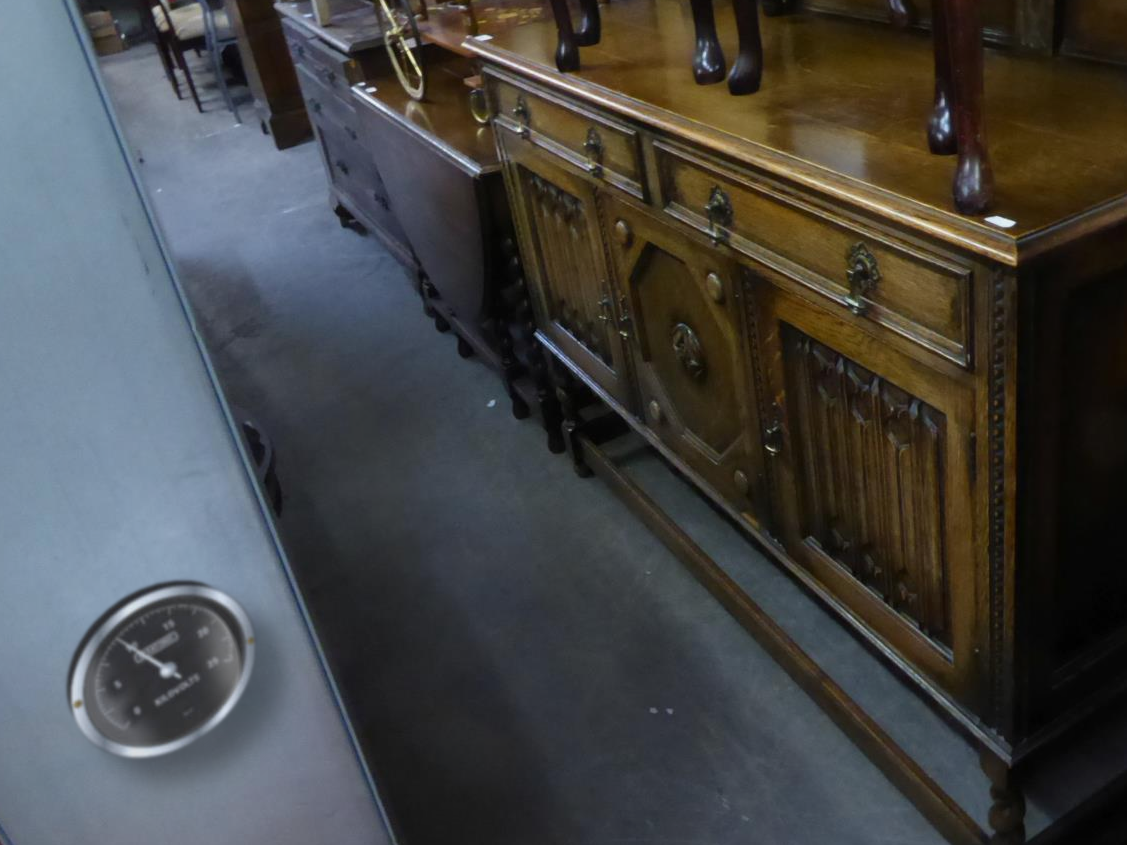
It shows {"value": 10, "unit": "kV"}
